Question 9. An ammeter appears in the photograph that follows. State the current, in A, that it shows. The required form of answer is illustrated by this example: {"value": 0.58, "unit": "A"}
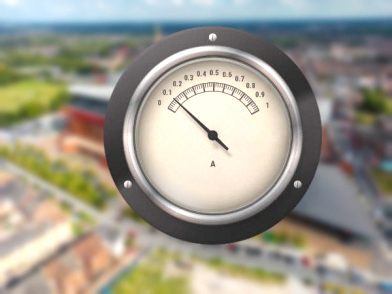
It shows {"value": 0.1, "unit": "A"}
